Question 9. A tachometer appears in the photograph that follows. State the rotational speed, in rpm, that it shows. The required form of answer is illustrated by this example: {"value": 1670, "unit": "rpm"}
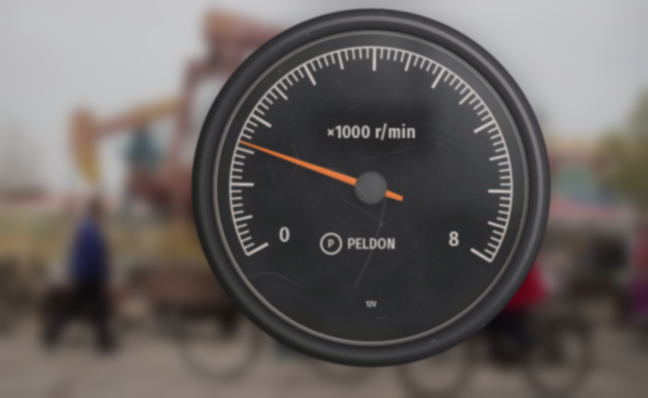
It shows {"value": 1600, "unit": "rpm"}
